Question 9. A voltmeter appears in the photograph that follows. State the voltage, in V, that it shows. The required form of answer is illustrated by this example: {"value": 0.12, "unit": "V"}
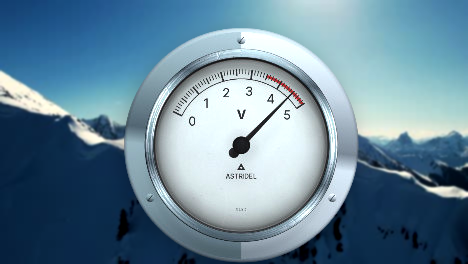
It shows {"value": 4.5, "unit": "V"}
